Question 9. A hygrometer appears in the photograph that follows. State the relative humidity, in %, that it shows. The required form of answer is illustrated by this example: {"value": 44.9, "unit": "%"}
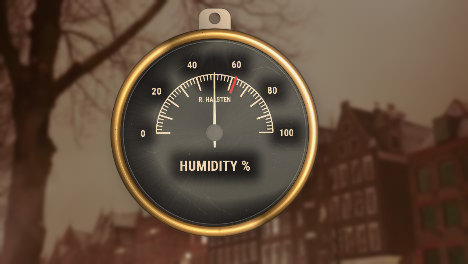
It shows {"value": 50, "unit": "%"}
